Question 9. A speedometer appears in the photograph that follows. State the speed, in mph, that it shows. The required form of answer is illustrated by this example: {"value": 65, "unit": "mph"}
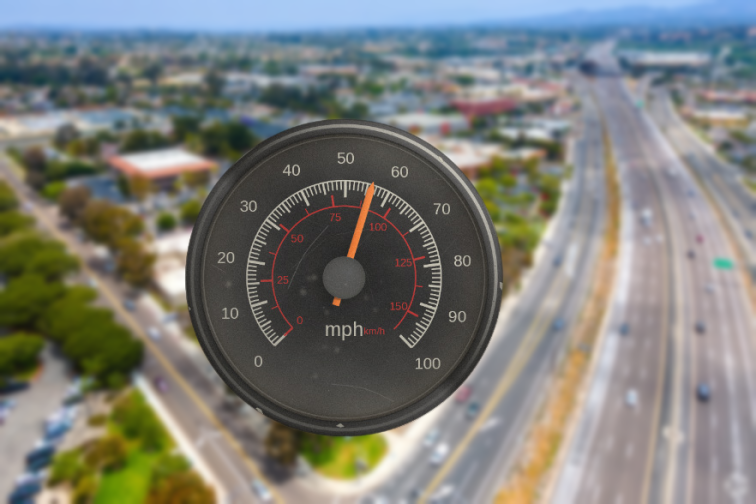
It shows {"value": 56, "unit": "mph"}
